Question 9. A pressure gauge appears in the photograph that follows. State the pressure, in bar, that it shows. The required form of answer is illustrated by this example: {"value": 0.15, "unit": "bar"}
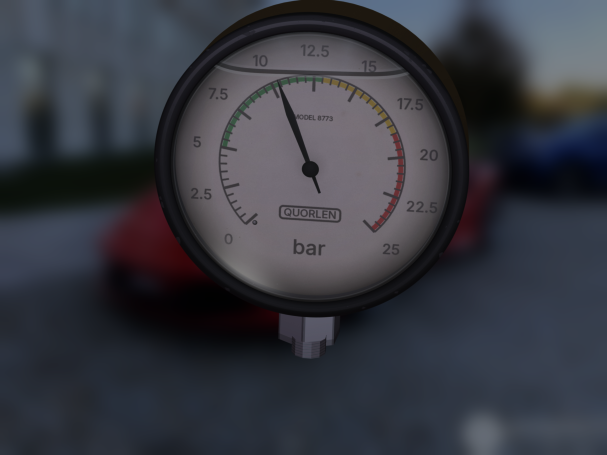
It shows {"value": 10.5, "unit": "bar"}
